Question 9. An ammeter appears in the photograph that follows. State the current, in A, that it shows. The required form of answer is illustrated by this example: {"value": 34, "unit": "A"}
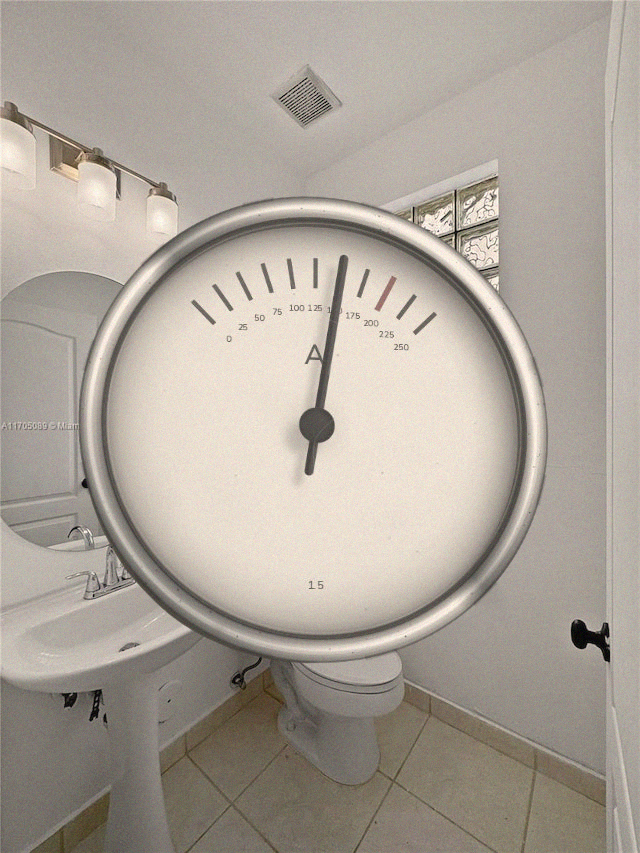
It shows {"value": 150, "unit": "A"}
